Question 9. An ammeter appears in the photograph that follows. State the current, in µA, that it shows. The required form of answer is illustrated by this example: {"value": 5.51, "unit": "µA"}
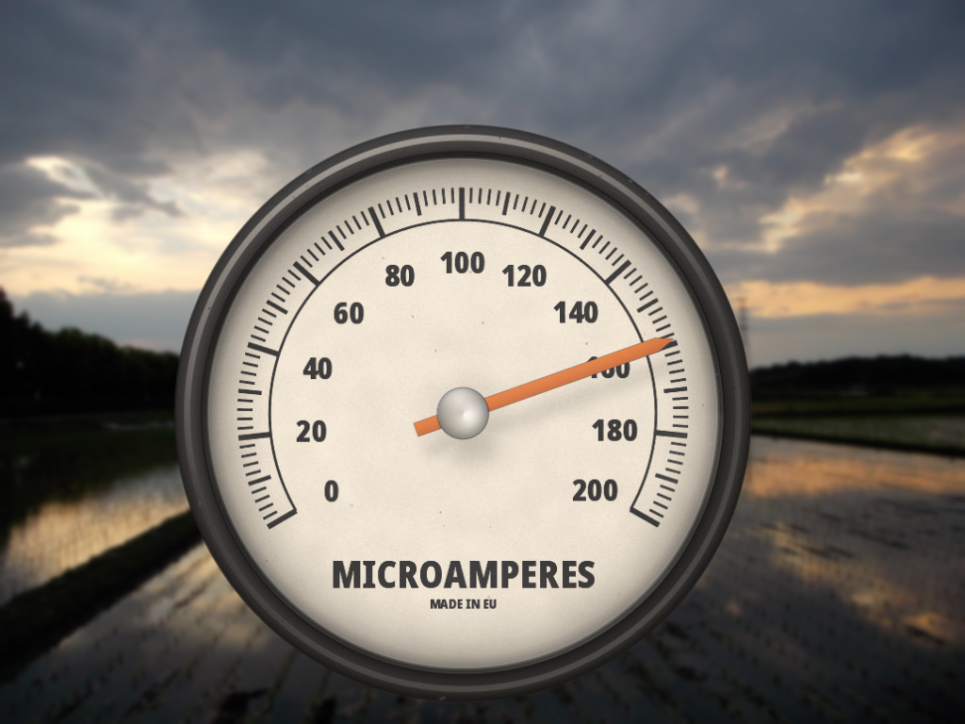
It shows {"value": 159, "unit": "µA"}
